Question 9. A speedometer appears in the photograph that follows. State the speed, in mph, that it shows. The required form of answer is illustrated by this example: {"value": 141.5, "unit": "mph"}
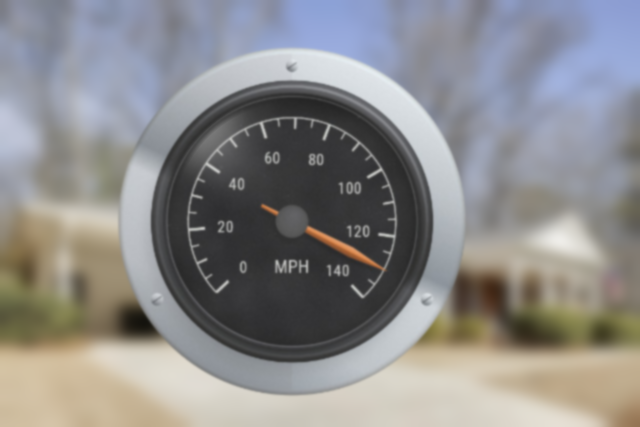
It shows {"value": 130, "unit": "mph"}
